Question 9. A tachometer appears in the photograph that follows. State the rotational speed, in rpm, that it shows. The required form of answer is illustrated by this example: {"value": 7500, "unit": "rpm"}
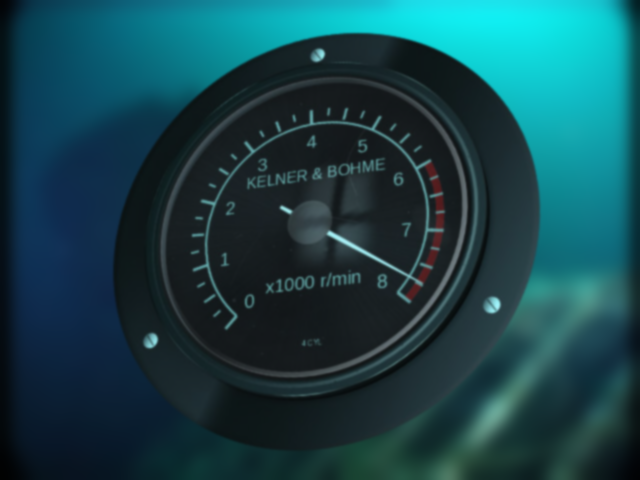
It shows {"value": 7750, "unit": "rpm"}
